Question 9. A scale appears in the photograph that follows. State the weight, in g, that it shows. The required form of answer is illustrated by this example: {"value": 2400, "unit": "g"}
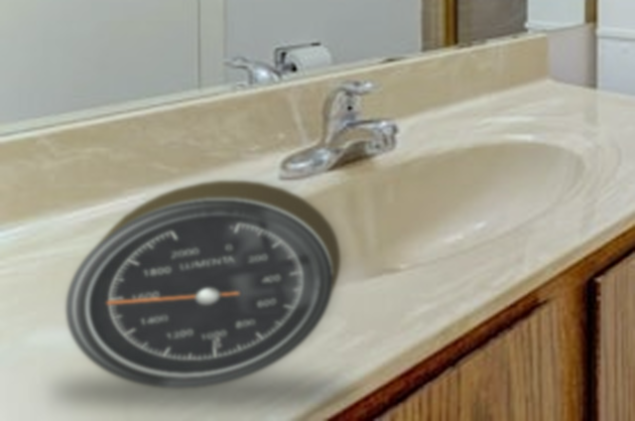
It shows {"value": 1600, "unit": "g"}
